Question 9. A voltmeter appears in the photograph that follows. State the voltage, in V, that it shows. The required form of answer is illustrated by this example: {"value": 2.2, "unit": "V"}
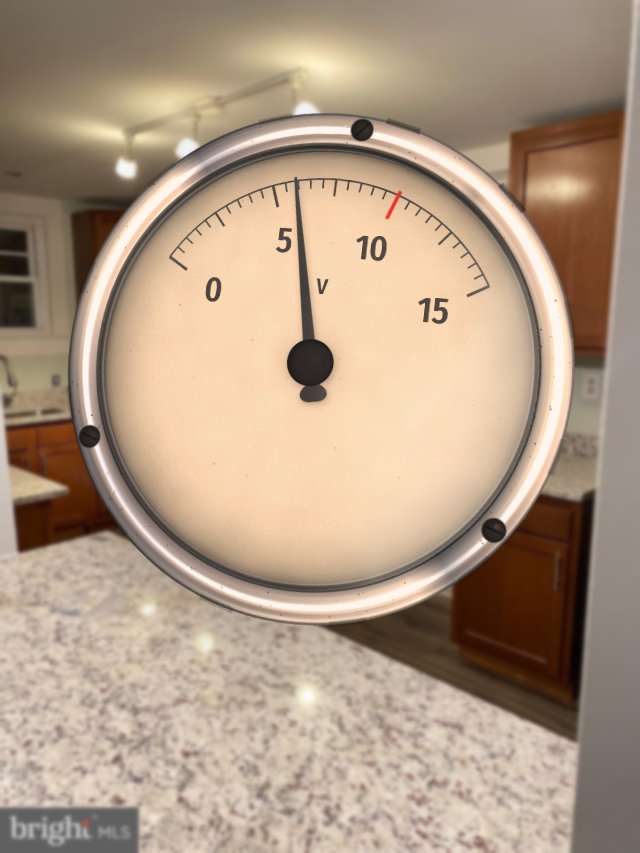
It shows {"value": 6, "unit": "V"}
